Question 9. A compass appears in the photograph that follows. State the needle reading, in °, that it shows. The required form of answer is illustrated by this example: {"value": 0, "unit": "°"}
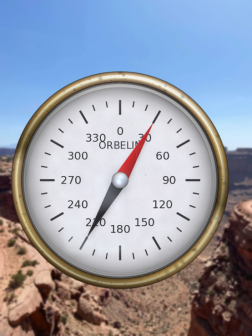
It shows {"value": 30, "unit": "°"}
